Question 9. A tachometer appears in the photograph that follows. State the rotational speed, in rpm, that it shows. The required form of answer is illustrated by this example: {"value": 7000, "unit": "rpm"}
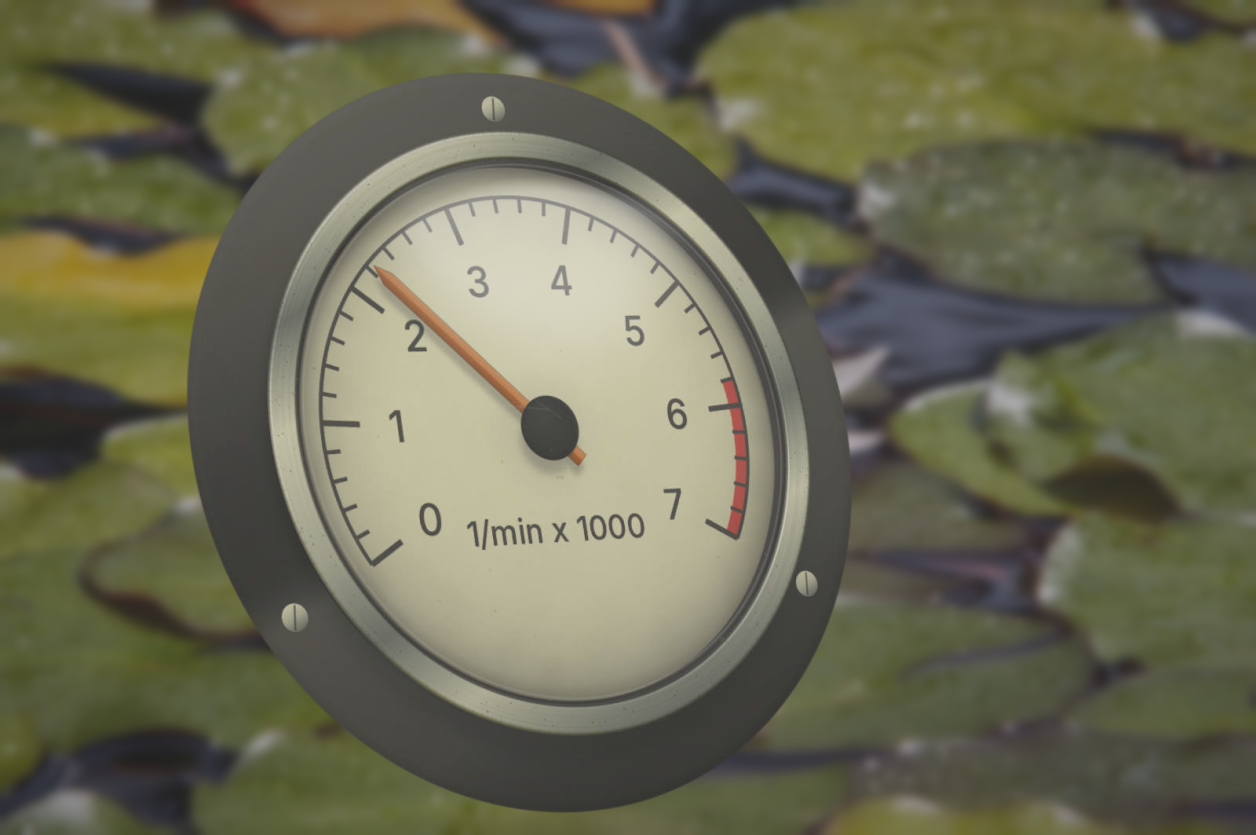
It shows {"value": 2200, "unit": "rpm"}
